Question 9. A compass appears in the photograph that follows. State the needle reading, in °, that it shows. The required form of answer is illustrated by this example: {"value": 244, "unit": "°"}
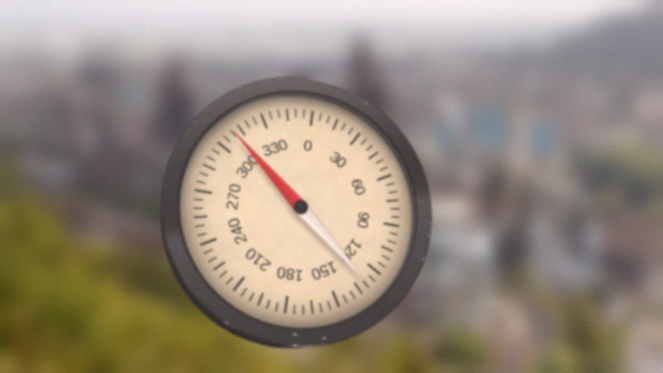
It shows {"value": 310, "unit": "°"}
